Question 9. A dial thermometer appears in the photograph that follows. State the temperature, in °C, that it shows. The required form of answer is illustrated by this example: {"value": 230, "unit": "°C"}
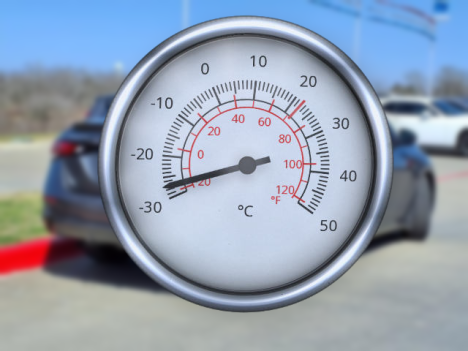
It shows {"value": -27, "unit": "°C"}
